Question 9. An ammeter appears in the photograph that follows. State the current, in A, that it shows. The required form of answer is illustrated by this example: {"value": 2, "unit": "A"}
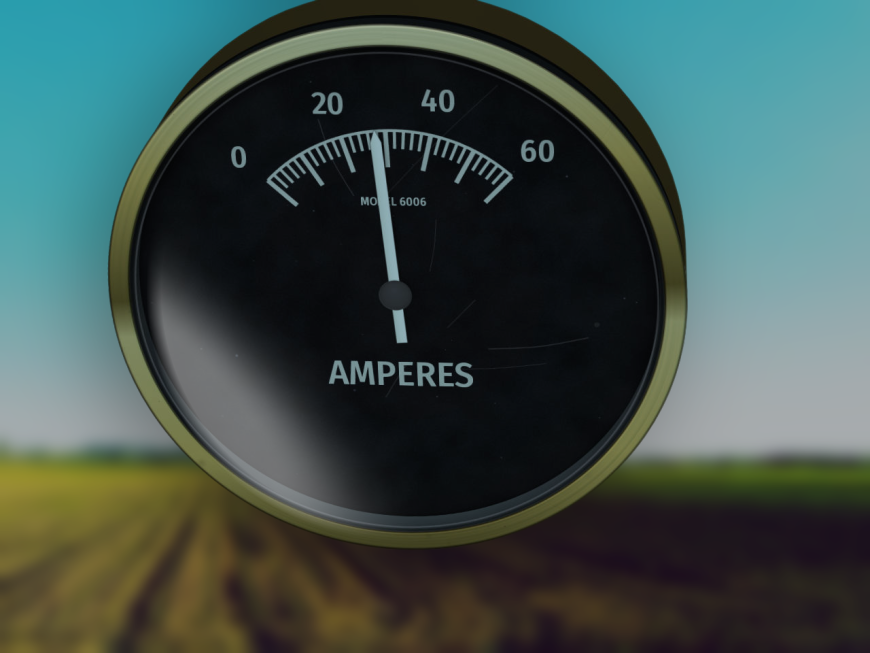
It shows {"value": 28, "unit": "A"}
